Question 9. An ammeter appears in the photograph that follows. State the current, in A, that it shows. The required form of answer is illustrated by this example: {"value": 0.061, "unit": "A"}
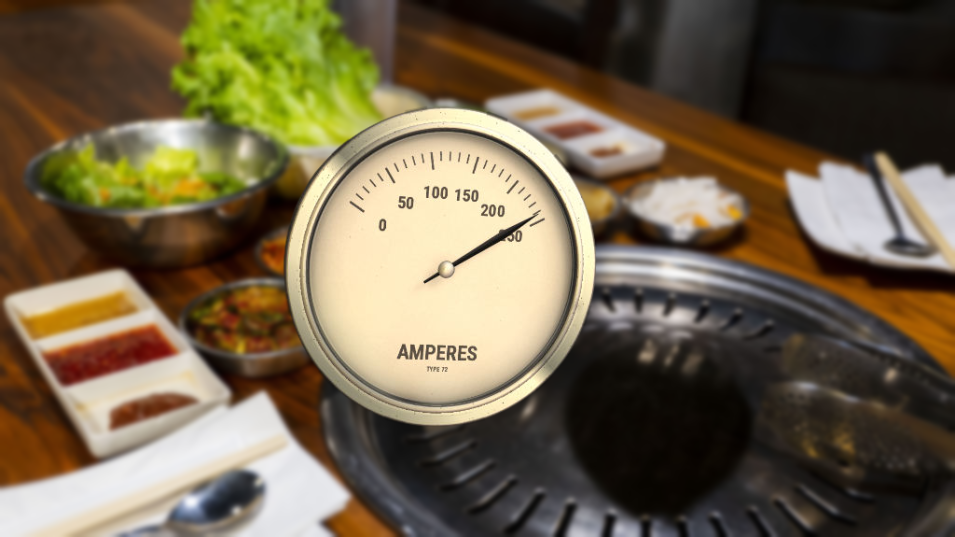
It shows {"value": 240, "unit": "A"}
